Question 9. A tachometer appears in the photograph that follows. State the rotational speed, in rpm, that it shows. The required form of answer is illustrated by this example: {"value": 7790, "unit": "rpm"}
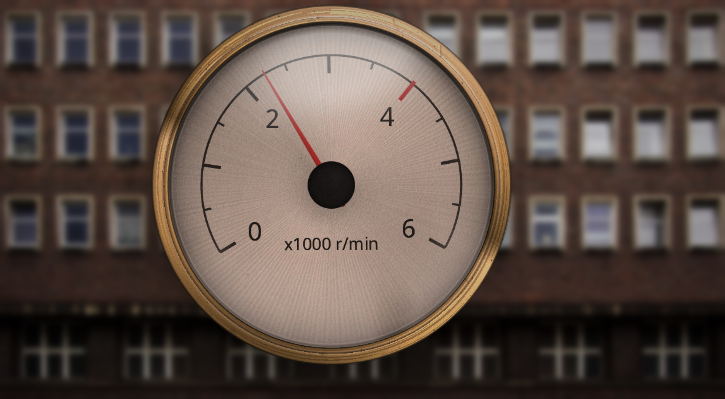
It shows {"value": 2250, "unit": "rpm"}
